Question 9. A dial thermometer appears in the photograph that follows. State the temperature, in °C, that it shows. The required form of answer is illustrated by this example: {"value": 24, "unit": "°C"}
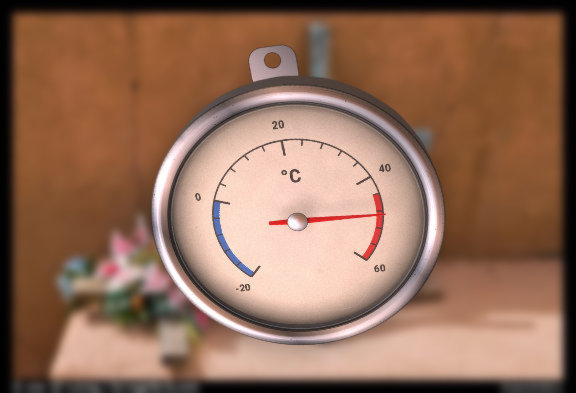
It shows {"value": 48, "unit": "°C"}
